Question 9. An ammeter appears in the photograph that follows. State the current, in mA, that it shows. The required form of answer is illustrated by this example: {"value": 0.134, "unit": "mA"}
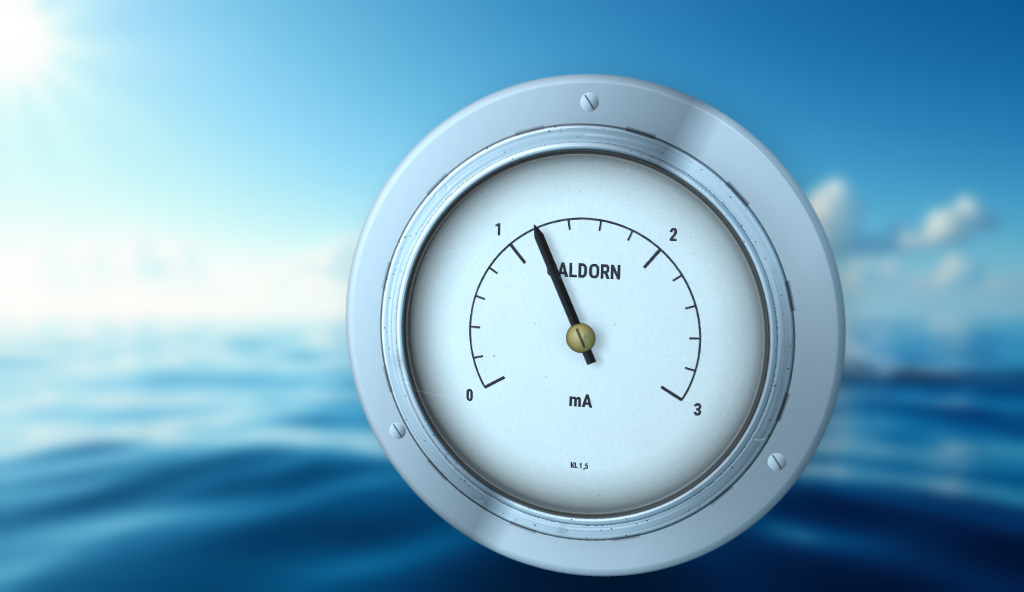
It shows {"value": 1.2, "unit": "mA"}
